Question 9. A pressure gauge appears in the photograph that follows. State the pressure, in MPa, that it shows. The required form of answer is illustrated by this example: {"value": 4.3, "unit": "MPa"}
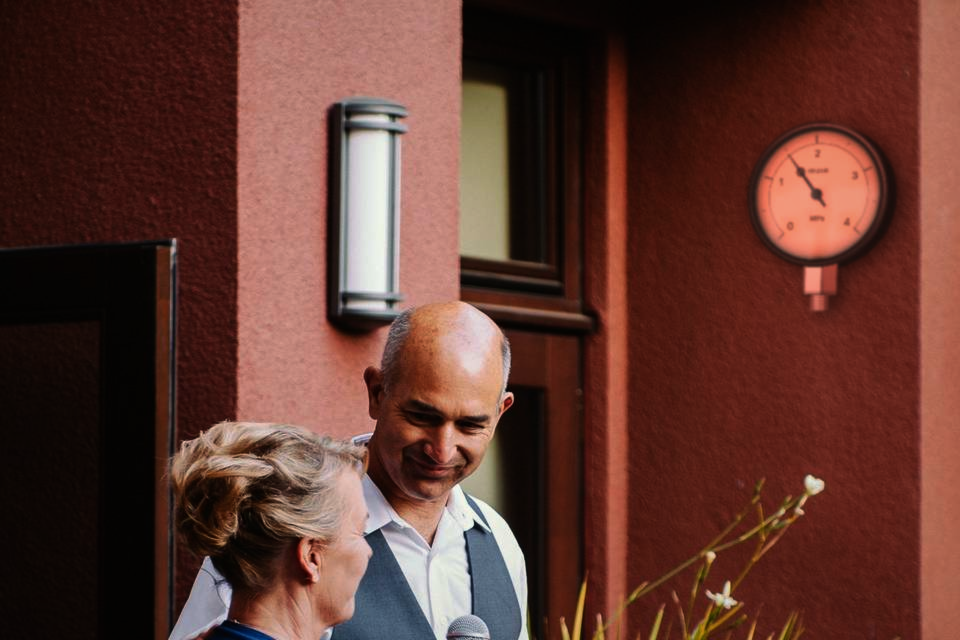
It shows {"value": 1.5, "unit": "MPa"}
